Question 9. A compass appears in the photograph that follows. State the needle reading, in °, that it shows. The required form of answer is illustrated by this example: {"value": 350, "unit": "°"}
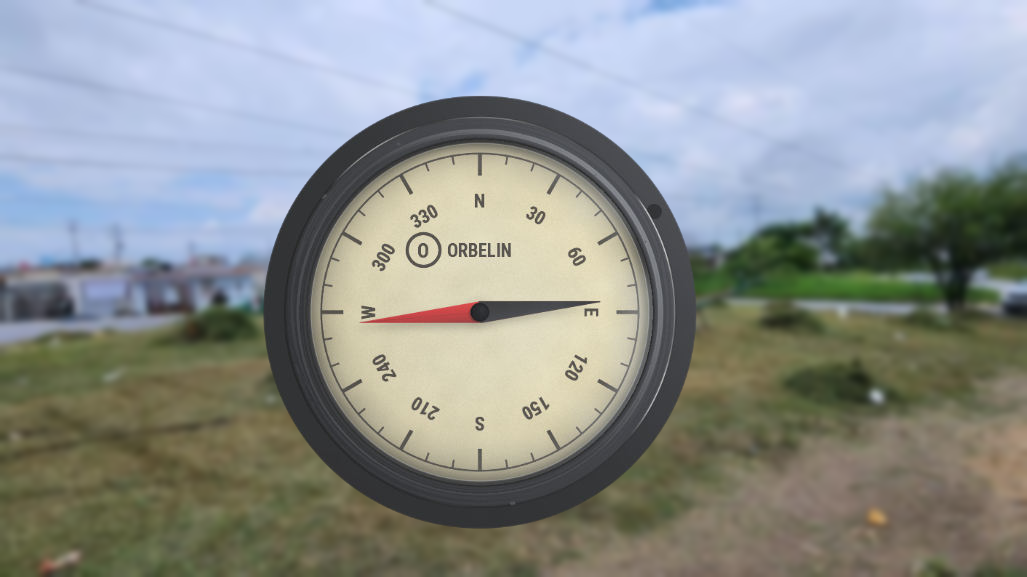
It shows {"value": 265, "unit": "°"}
